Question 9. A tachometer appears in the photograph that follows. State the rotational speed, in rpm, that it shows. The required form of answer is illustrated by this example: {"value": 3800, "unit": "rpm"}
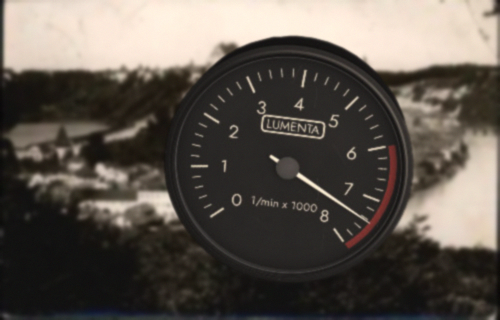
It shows {"value": 7400, "unit": "rpm"}
